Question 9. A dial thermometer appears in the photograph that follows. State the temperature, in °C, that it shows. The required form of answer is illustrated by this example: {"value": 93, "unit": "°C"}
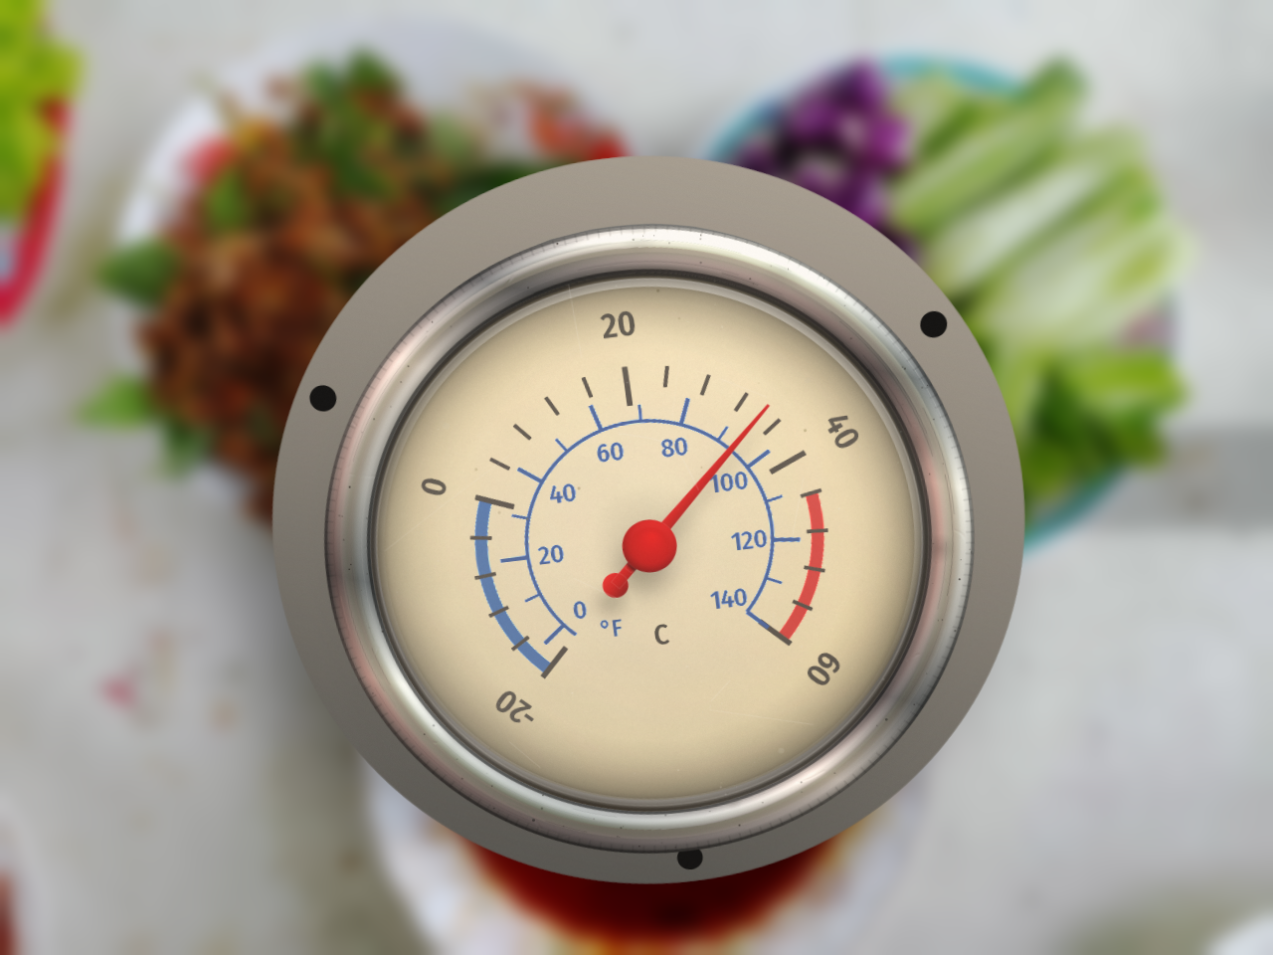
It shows {"value": 34, "unit": "°C"}
